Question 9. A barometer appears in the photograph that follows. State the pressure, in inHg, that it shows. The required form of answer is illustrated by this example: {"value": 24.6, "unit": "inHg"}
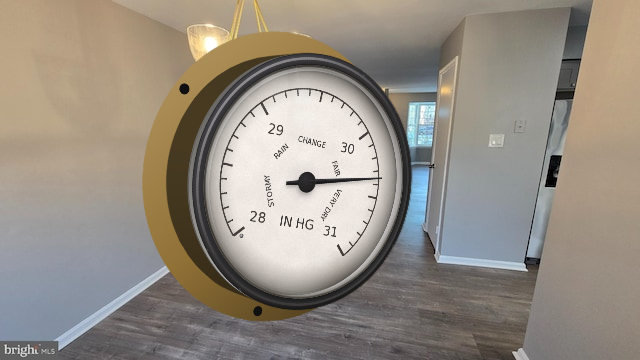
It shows {"value": 30.35, "unit": "inHg"}
